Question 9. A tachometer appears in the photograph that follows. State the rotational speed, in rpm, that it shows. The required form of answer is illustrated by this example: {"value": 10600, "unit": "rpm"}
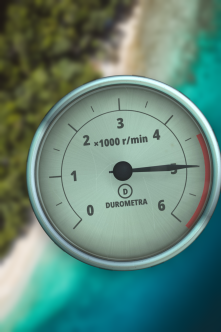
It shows {"value": 5000, "unit": "rpm"}
